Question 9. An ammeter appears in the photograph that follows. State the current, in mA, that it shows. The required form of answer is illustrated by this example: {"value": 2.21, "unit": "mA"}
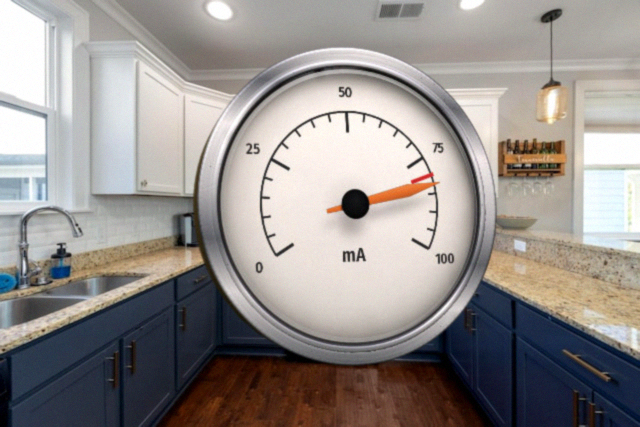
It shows {"value": 82.5, "unit": "mA"}
